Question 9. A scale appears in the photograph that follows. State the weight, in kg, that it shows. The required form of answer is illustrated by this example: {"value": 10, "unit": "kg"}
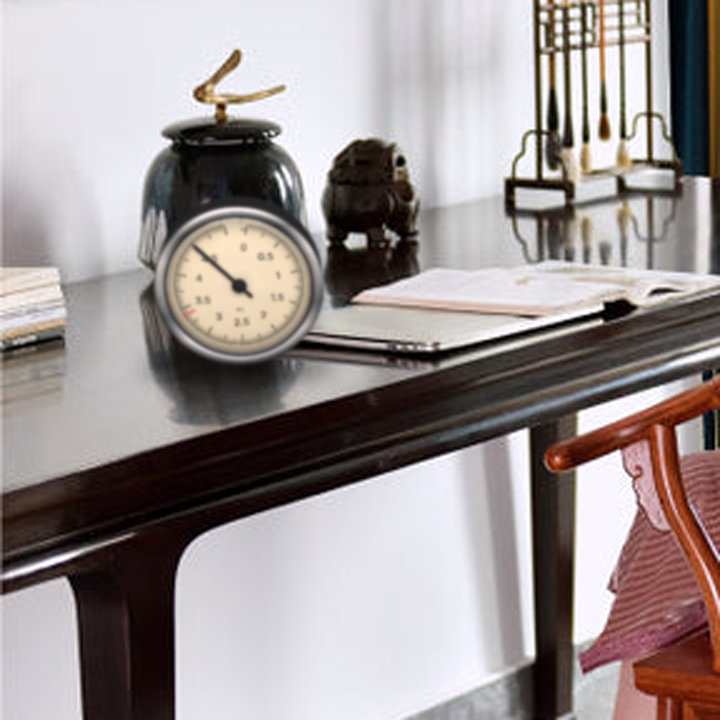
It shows {"value": 4.5, "unit": "kg"}
